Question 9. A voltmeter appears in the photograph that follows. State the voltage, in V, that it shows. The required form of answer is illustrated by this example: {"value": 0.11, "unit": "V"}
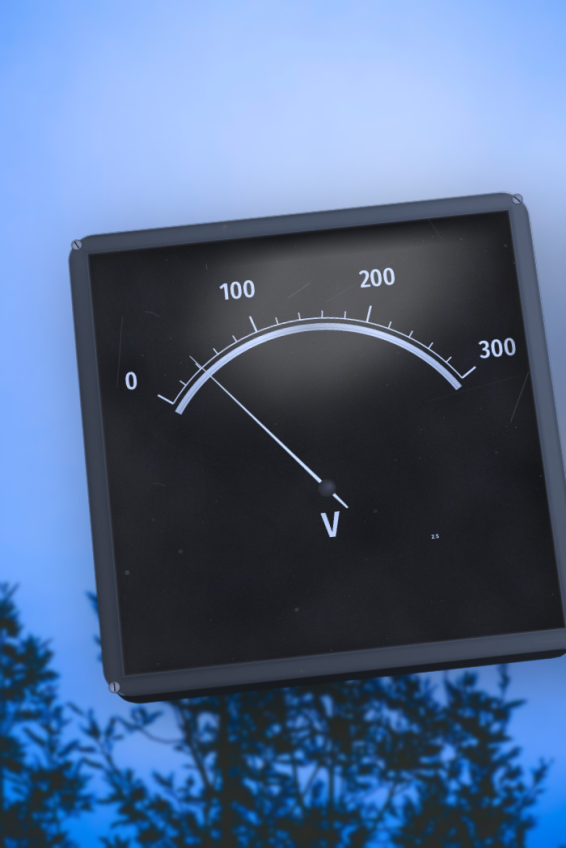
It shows {"value": 40, "unit": "V"}
